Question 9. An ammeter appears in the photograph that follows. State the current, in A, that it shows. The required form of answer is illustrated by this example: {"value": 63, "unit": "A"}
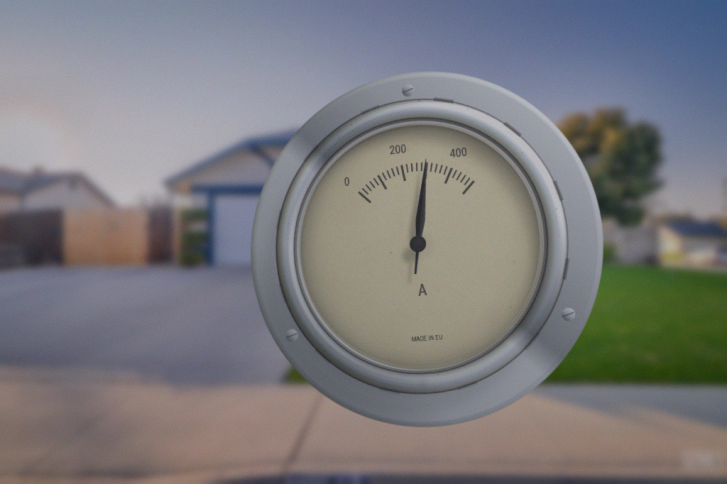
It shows {"value": 300, "unit": "A"}
